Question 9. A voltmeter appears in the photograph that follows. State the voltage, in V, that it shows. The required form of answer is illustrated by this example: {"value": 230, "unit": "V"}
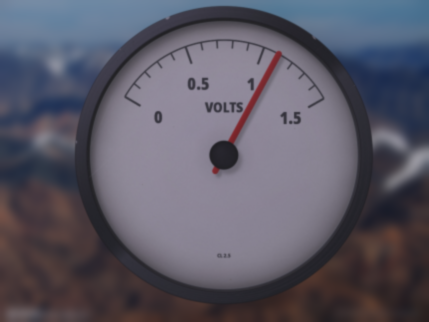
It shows {"value": 1.1, "unit": "V"}
